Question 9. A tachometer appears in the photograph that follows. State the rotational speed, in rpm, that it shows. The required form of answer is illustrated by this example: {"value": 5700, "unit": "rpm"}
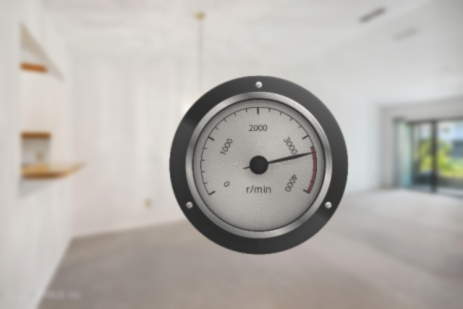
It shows {"value": 3300, "unit": "rpm"}
